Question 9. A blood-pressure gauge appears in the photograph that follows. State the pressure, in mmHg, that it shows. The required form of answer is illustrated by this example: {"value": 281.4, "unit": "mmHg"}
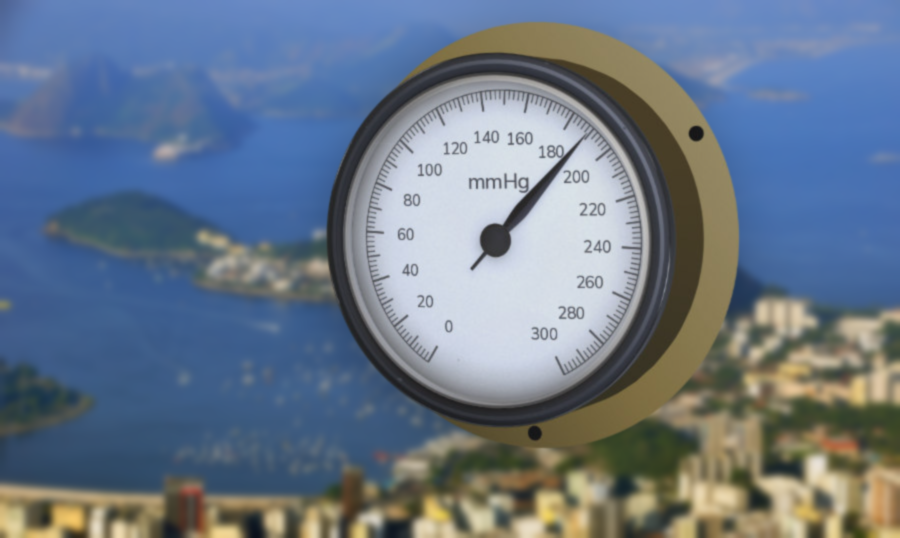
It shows {"value": 190, "unit": "mmHg"}
